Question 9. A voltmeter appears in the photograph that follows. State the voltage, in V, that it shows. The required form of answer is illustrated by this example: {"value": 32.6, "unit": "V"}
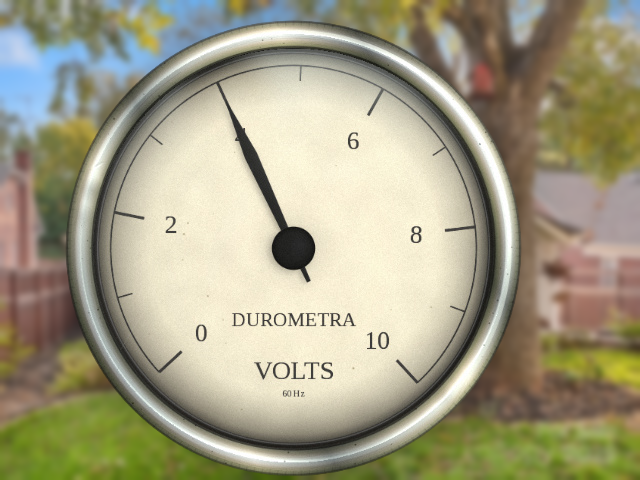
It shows {"value": 4, "unit": "V"}
